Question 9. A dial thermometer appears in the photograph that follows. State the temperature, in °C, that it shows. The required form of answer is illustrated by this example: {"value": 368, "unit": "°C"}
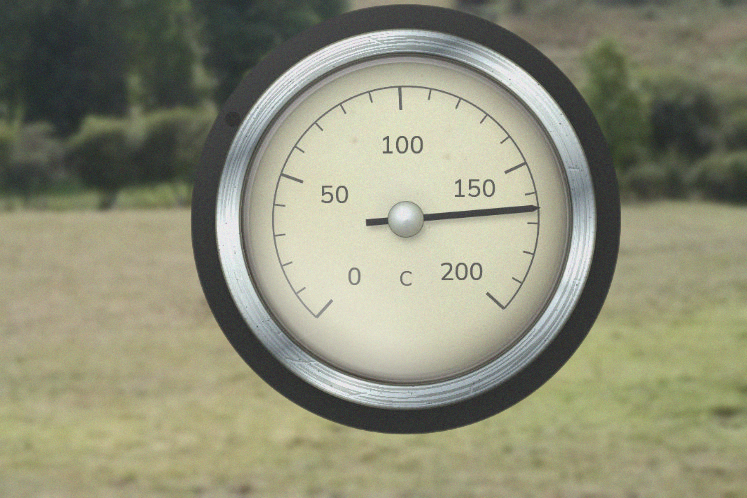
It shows {"value": 165, "unit": "°C"}
